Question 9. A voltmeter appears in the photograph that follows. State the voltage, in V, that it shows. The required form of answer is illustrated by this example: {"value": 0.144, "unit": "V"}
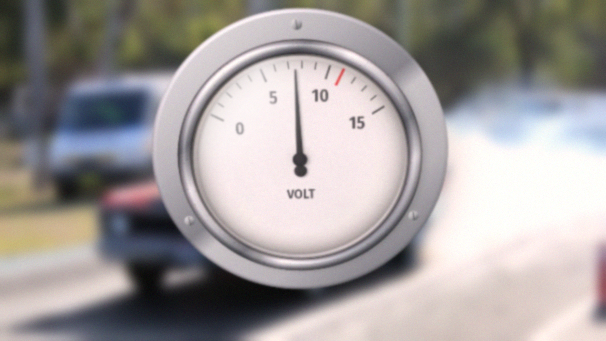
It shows {"value": 7.5, "unit": "V"}
